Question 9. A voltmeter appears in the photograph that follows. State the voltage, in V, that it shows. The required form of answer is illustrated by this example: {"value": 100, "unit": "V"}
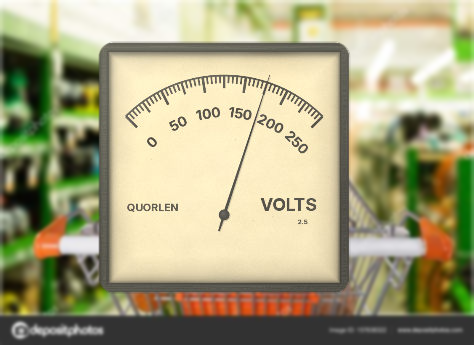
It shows {"value": 175, "unit": "V"}
